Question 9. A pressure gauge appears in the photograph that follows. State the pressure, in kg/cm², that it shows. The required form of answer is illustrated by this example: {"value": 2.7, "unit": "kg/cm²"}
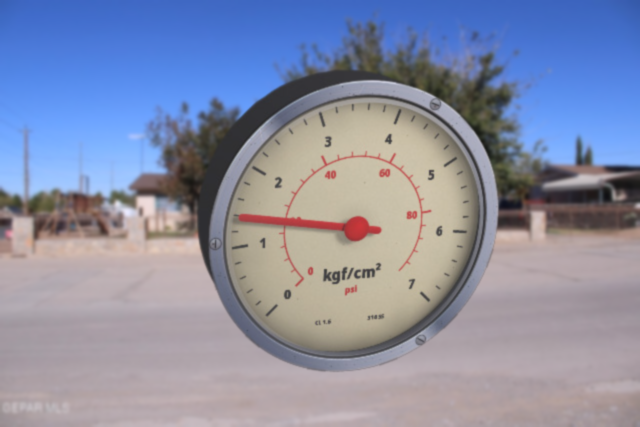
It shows {"value": 1.4, "unit": "kg/cm²"}
